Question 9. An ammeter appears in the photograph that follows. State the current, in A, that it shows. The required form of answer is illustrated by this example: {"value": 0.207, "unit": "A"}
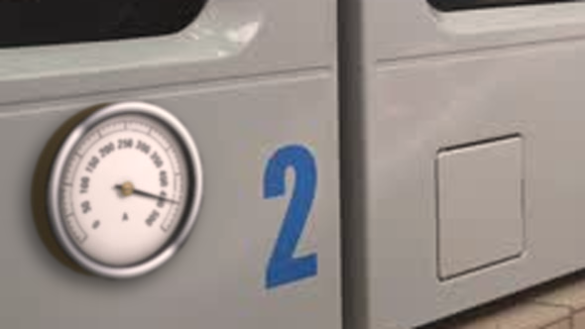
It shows {"value": 450, "unit": "A"}
